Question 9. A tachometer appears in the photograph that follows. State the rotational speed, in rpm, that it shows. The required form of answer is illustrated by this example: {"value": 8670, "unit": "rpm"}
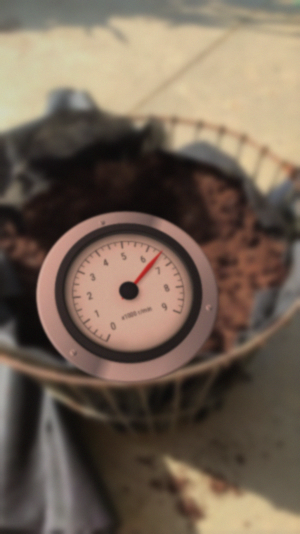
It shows {"value": 6500, "unit": "rpm"}
